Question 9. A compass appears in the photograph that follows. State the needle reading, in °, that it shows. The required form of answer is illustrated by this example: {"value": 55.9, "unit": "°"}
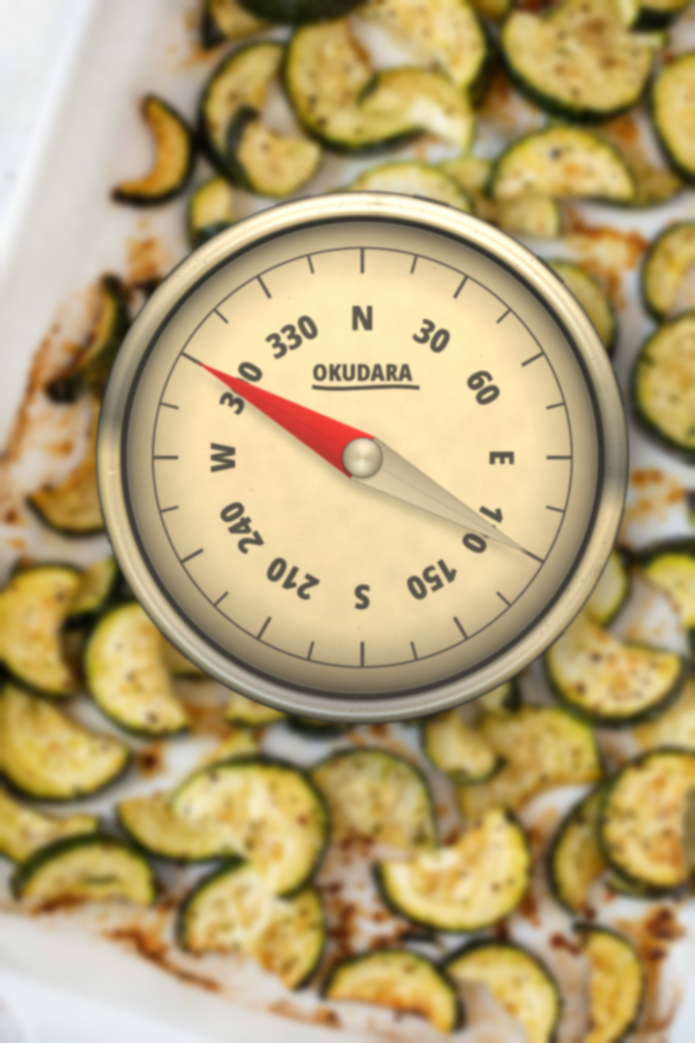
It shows {"value": 300, "unit": "°"}
